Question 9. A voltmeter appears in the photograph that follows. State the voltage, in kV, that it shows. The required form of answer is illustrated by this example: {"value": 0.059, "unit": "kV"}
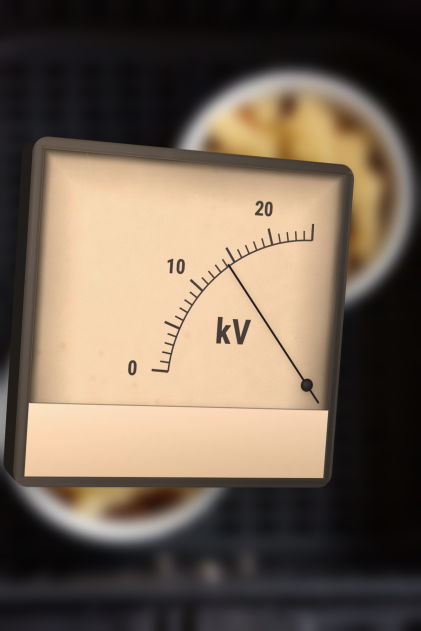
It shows {"value": 14, "unit": "kV"}
